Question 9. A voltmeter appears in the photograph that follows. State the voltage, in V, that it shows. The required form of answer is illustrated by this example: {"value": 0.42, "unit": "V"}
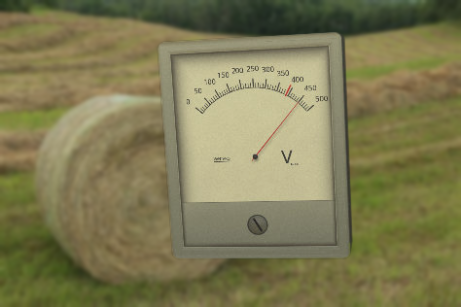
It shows {"value": 450, "unit": "V"}
